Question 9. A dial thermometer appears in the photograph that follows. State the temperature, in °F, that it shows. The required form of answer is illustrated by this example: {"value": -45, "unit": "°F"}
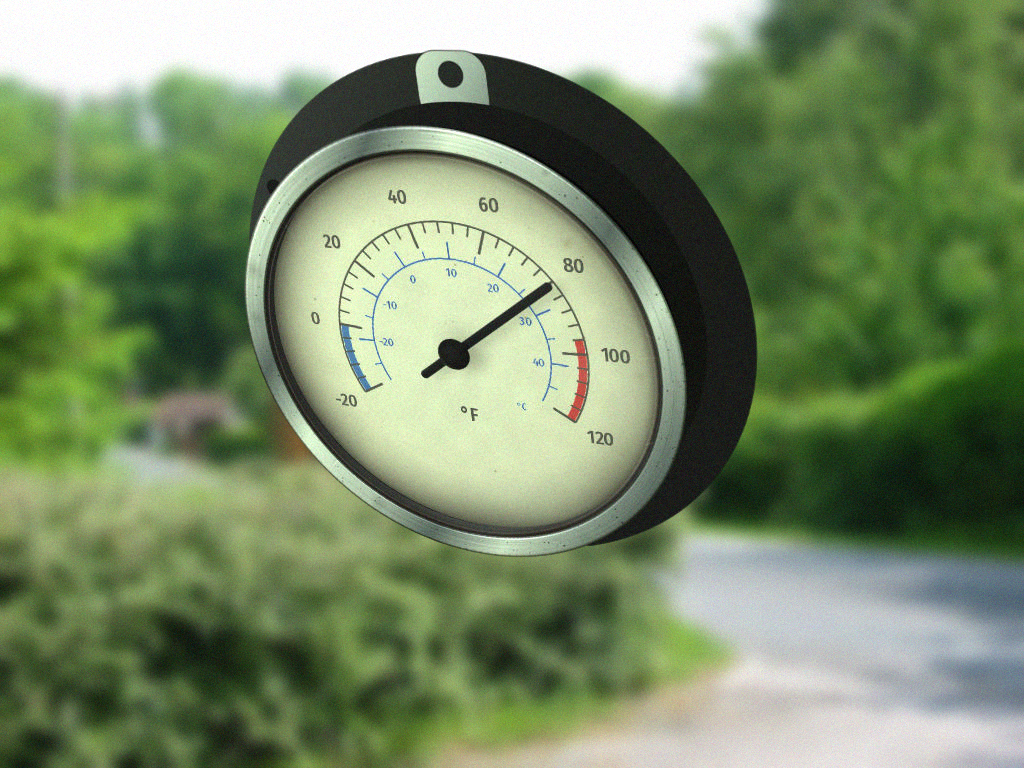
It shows {"value": 80, "unit": "°F"}
